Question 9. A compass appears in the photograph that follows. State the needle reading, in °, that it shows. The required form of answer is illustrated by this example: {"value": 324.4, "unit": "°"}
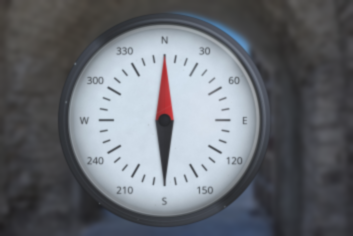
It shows {"value": 0, "unit": "°"}
